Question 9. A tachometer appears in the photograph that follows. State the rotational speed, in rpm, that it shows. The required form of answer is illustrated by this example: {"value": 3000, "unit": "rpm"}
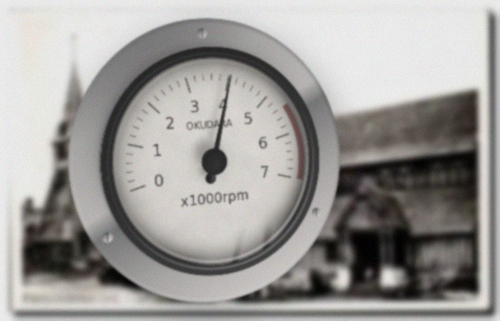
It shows {"value": 4000, "unit": "rpm"}
